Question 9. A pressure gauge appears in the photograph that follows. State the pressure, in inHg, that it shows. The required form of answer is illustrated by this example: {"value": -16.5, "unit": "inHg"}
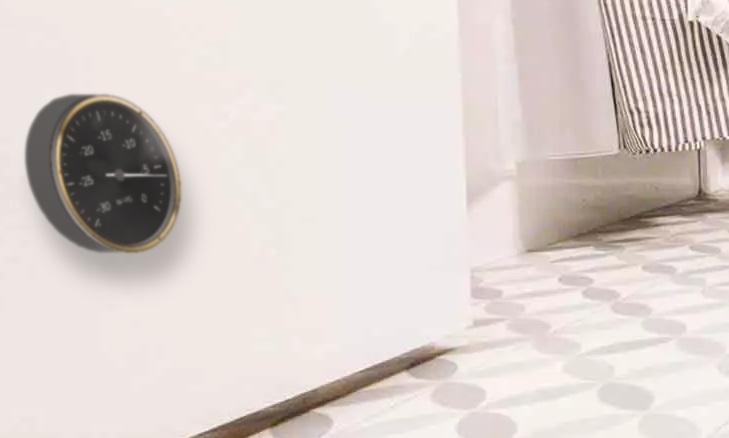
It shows {"value": -4, "unit": "inHg"}
